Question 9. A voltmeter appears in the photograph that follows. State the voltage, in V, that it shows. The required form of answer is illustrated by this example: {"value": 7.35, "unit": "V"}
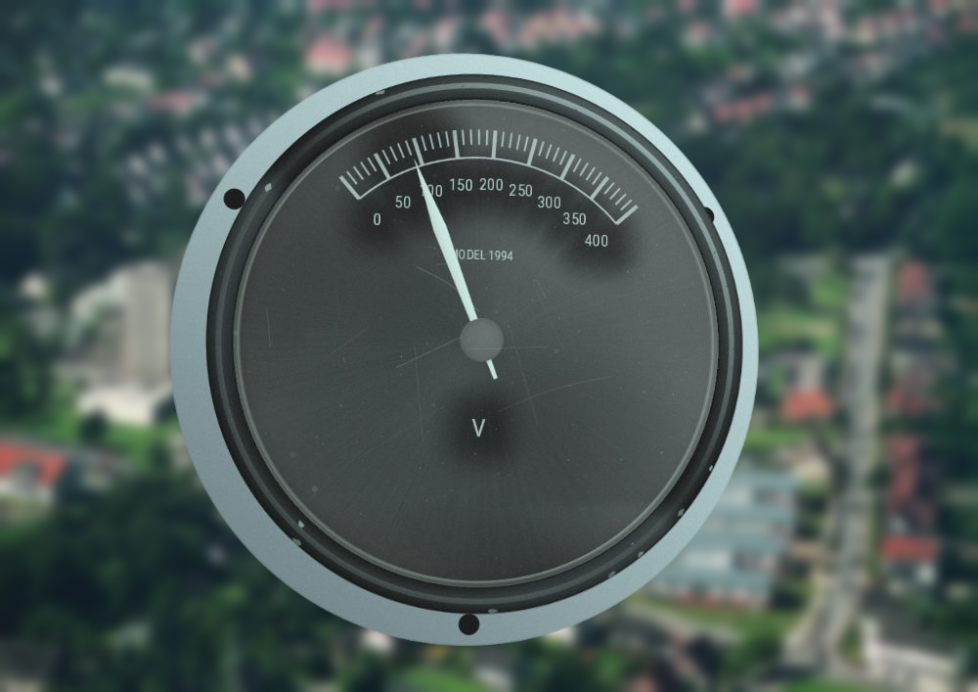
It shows {"value": 90, "unit": "V"}
